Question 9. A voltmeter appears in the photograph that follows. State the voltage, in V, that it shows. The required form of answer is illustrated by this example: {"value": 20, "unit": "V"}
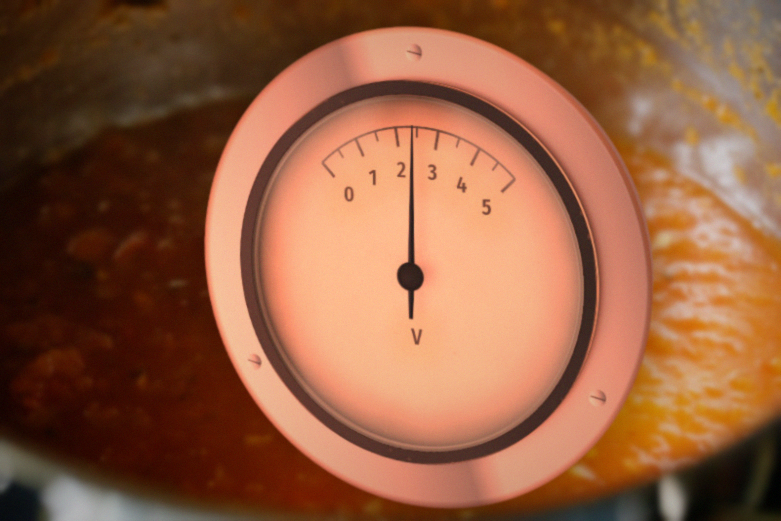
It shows {"value": 2.5, "unit": "V"}
